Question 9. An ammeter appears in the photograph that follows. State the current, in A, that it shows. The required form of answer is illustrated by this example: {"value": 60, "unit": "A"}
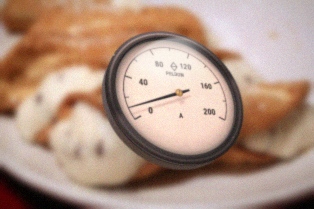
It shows {"value": 10, "unit": "A"}
